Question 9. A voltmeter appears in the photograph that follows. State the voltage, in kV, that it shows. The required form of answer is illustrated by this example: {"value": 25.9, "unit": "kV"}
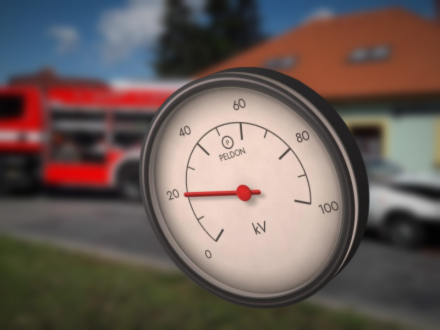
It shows {"value": 20, "unit": "kV"}
